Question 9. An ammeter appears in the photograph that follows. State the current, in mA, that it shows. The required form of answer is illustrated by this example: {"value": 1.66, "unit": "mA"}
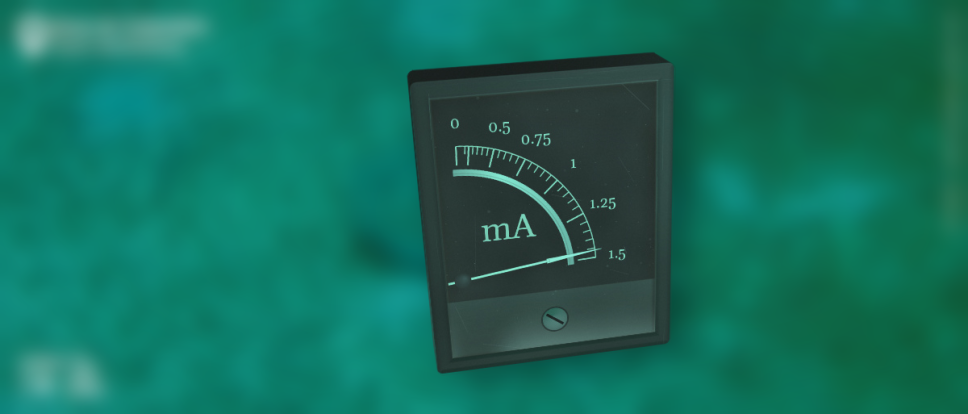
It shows {"value": 1.45, "unit": "mA"}
